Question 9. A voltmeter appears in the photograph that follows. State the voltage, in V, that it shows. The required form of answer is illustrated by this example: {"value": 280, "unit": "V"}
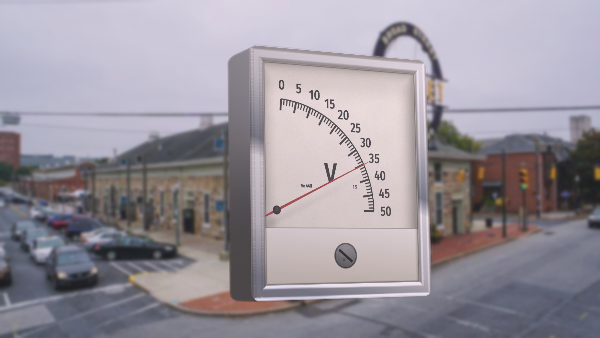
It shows {"value": 35, "unit": "V"}
